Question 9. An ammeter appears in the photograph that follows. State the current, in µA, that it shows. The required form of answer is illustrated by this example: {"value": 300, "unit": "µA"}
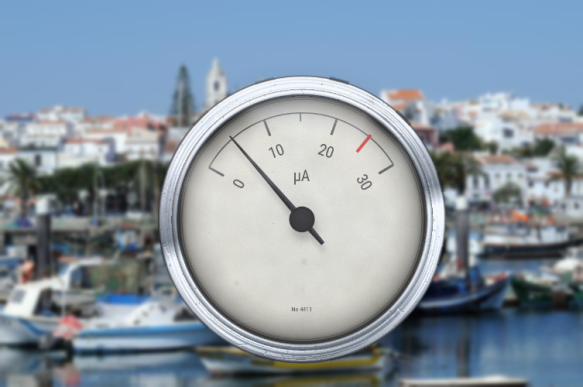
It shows {"value": 5, "unit": "µA"}
